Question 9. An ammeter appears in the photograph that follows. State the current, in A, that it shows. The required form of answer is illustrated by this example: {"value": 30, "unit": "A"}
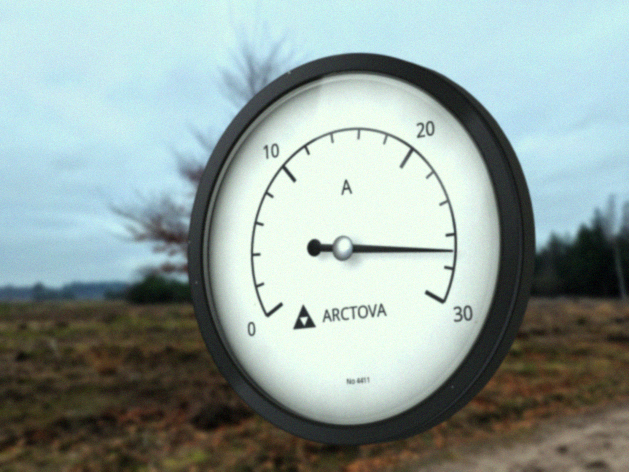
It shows {"value": 27, "unit": "A"}
